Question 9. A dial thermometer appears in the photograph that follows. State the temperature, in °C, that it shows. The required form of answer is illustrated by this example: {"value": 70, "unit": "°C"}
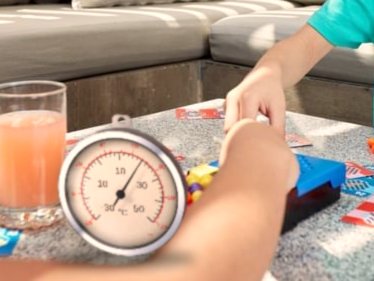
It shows {"value": 20, "unit": "°C"}
